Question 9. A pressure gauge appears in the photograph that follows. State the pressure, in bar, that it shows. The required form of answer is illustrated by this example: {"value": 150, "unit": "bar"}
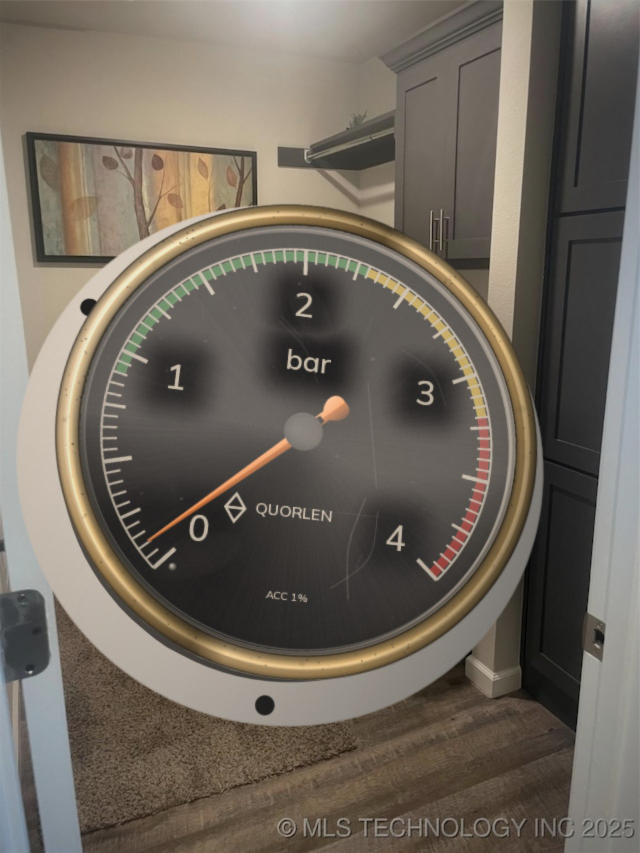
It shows {"value": 0.1, "unit": "bar"}
